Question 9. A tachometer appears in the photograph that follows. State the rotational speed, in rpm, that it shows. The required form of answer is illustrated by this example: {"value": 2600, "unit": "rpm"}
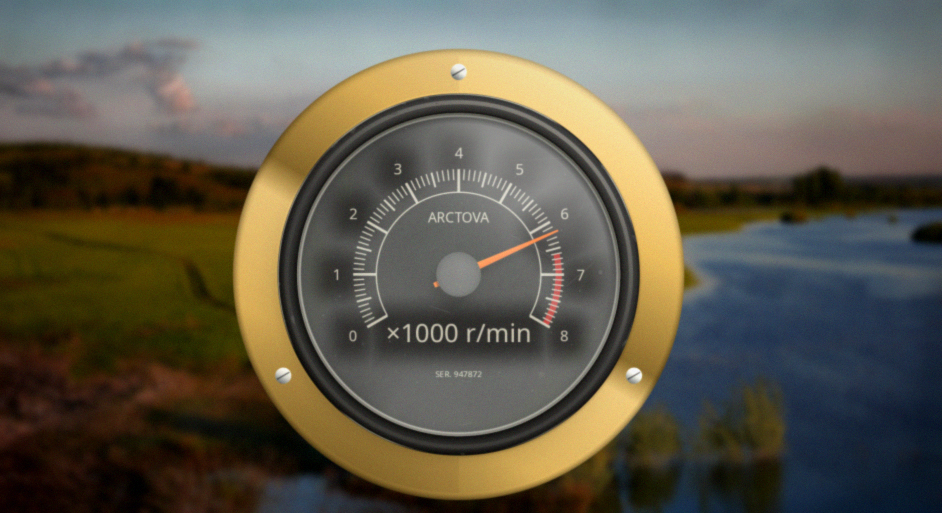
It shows {"value": 6200, "unit": "rpm"}
